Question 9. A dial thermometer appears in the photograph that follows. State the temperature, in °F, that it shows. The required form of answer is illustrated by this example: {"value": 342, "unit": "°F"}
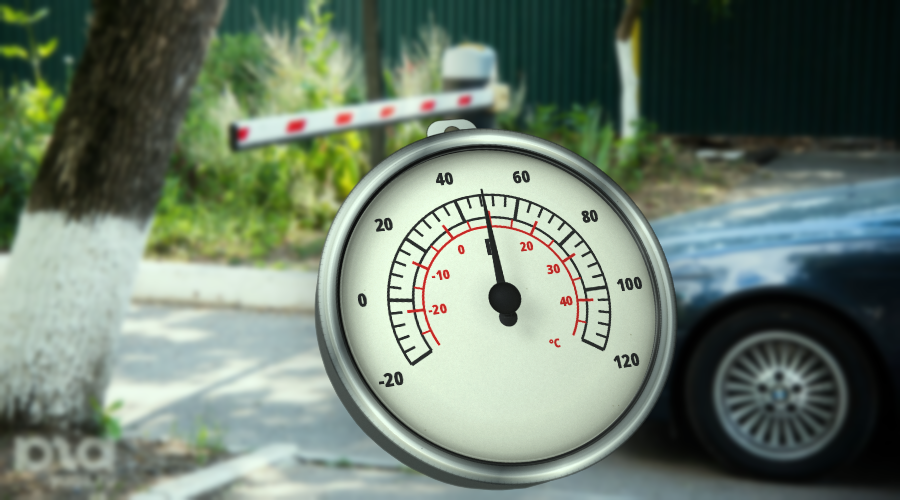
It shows {"value": 48, "unit": "°F"}
